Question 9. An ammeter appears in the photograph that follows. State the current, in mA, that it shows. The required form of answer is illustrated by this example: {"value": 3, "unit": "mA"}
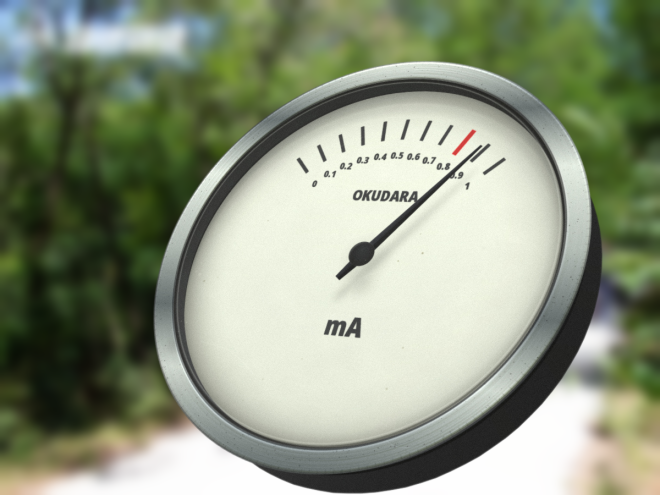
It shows {"value": 0.9, "unit": "mA"}
